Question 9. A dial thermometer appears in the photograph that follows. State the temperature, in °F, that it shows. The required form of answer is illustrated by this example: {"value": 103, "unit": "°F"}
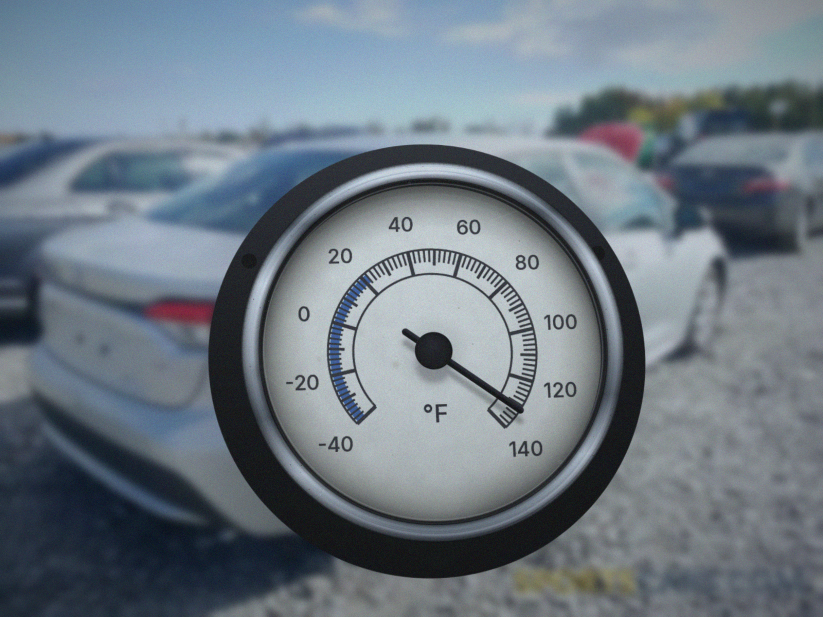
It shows {"value": 132, "unit": "°F"}
